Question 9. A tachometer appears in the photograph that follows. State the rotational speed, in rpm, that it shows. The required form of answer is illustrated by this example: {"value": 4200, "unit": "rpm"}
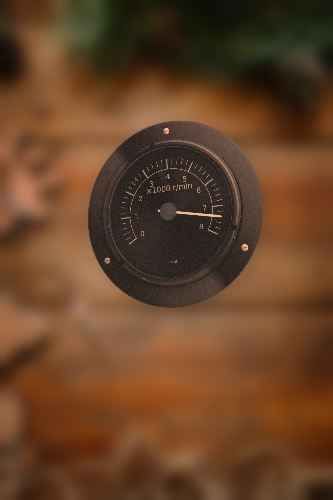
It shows {"value": 7400, "unit": "rpm"}
